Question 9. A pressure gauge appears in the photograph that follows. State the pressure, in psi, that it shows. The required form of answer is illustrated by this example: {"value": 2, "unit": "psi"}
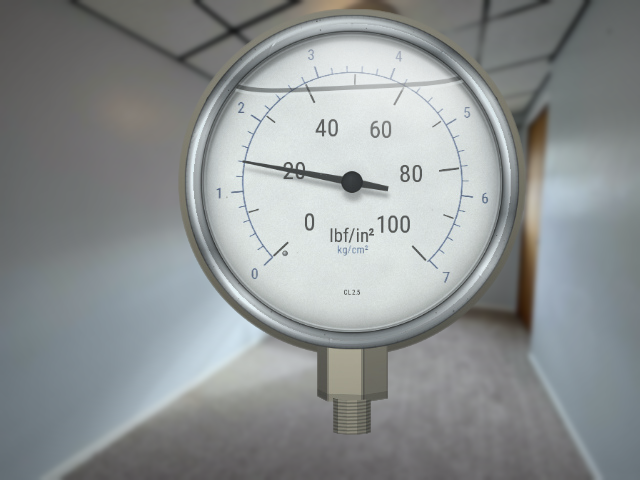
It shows {"value": 20, "unit": "psi"}
